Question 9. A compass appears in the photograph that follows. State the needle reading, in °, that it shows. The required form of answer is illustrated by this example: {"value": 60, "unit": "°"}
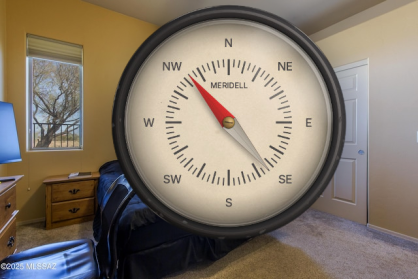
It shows {"value": 320, "unit": "°"}
